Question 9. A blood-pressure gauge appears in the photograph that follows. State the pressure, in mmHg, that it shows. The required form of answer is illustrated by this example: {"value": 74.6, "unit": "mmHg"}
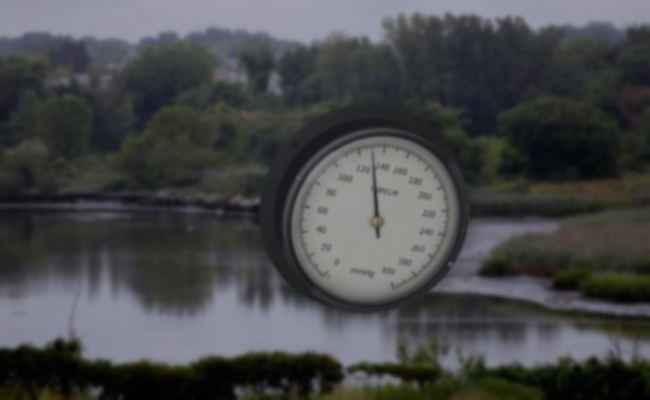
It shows {"value": 130, "unit": "mmHg"}
